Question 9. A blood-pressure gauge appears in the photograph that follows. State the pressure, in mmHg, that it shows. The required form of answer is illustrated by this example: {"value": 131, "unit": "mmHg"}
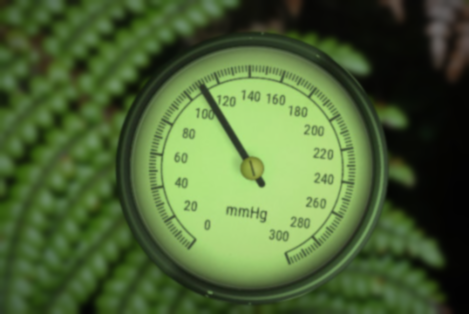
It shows {"value": 110, "unit": "mmHg"}
